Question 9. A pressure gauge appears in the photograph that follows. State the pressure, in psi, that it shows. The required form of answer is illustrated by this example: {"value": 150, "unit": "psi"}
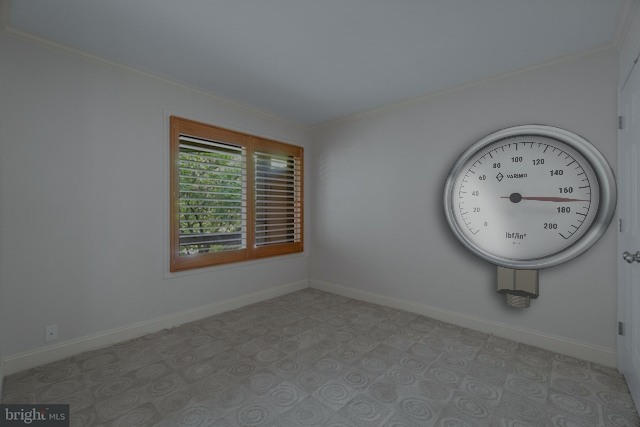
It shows {"value": 170, "unit": "psi"}
